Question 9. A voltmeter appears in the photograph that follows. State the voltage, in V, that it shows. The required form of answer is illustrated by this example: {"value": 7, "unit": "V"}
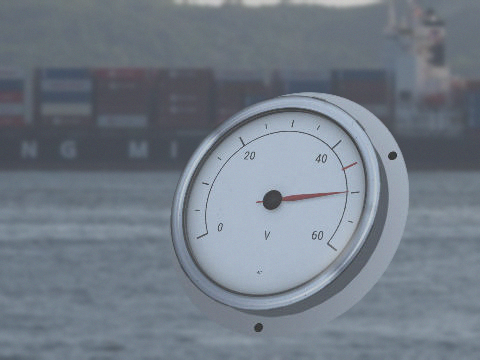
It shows {"value": 50, "unit": "V"}
